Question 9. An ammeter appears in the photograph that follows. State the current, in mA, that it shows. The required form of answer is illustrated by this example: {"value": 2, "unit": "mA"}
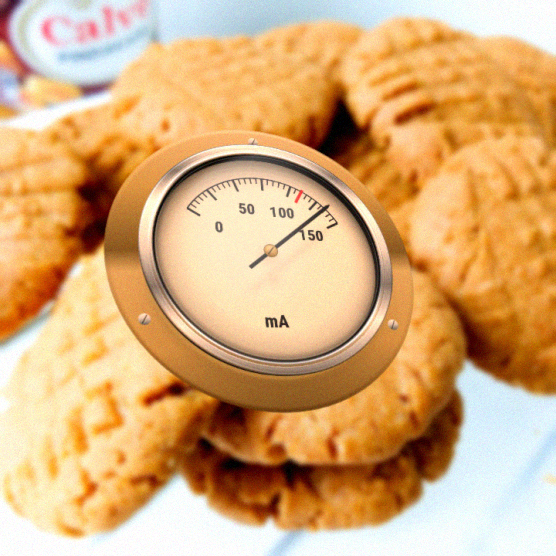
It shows {"value": 135, "unit": "mA"}
